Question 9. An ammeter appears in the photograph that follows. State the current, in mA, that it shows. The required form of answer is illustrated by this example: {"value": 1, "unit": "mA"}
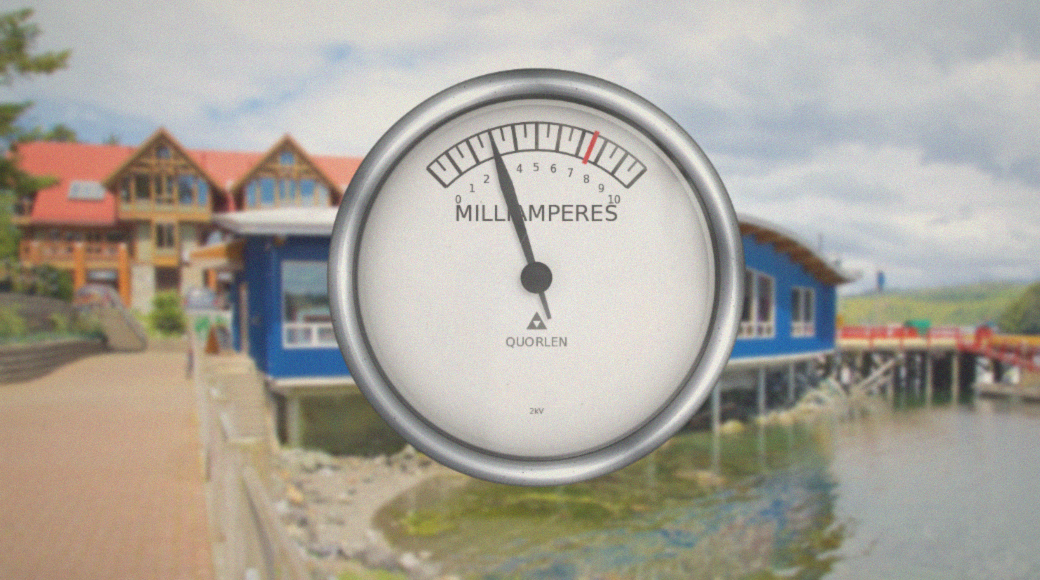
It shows {"value": 3, "unit": "mA"}
